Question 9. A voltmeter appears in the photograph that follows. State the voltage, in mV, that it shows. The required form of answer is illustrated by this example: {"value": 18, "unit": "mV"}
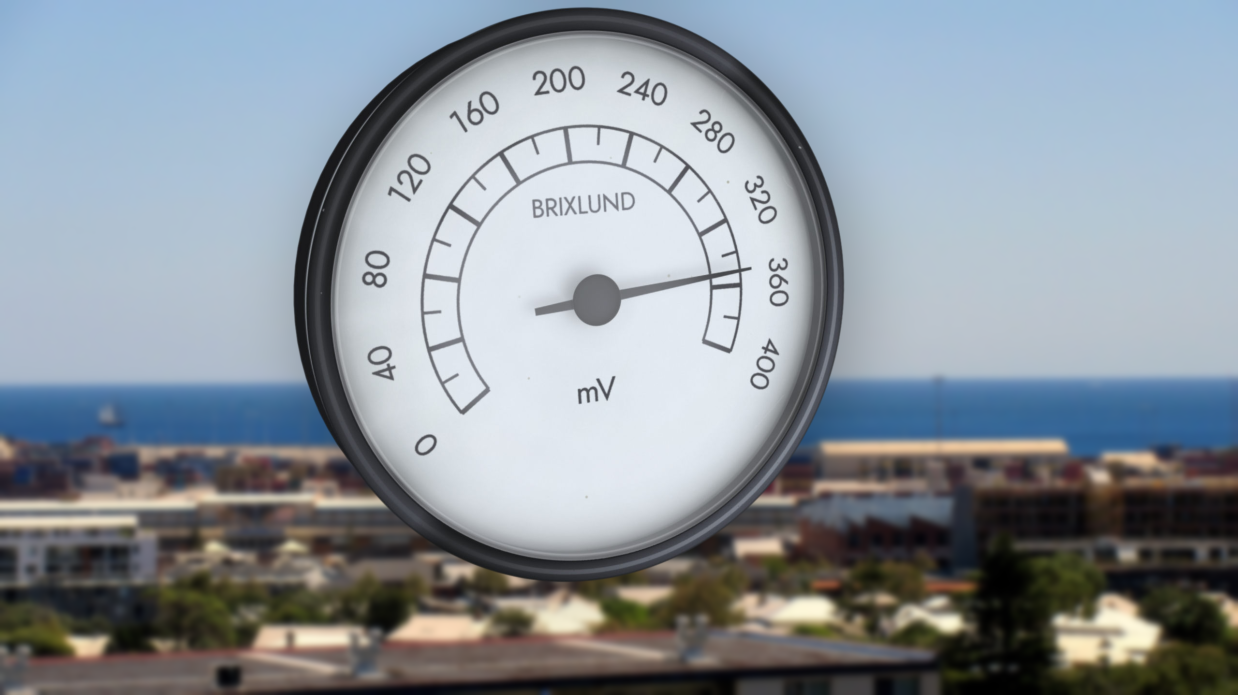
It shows {"value": 350, "unit": "mV"}
